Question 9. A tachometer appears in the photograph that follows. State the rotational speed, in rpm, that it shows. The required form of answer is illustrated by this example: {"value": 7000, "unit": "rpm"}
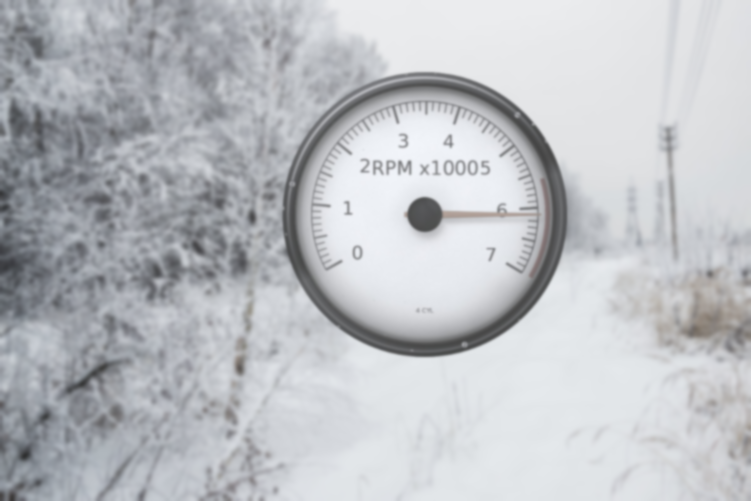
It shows {"value": 6100, "unit": "rpm"}
